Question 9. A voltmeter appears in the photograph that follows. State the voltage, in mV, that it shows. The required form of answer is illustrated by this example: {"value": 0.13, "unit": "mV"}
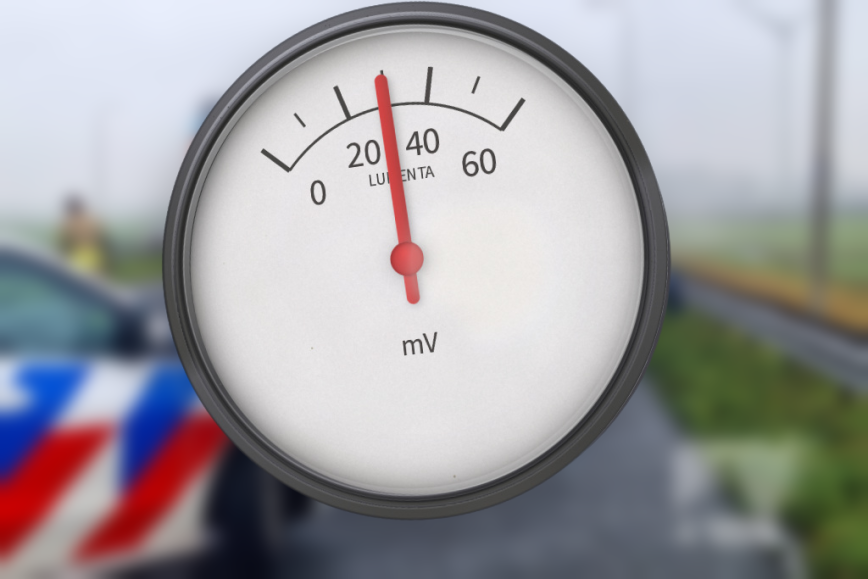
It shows {"value": 30, "unit": "mV"}
